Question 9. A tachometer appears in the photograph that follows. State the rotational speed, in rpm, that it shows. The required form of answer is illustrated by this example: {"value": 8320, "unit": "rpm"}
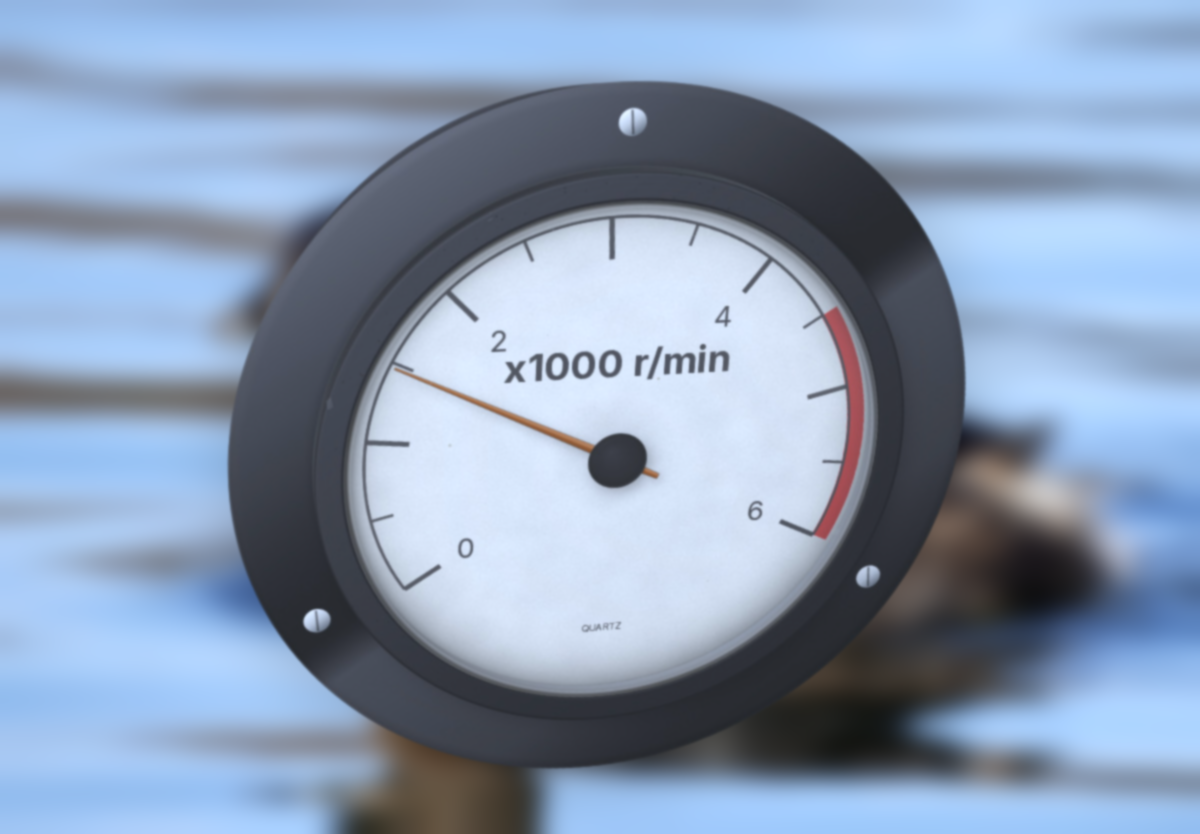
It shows {"value": 1500, "unit": "rpm"}
